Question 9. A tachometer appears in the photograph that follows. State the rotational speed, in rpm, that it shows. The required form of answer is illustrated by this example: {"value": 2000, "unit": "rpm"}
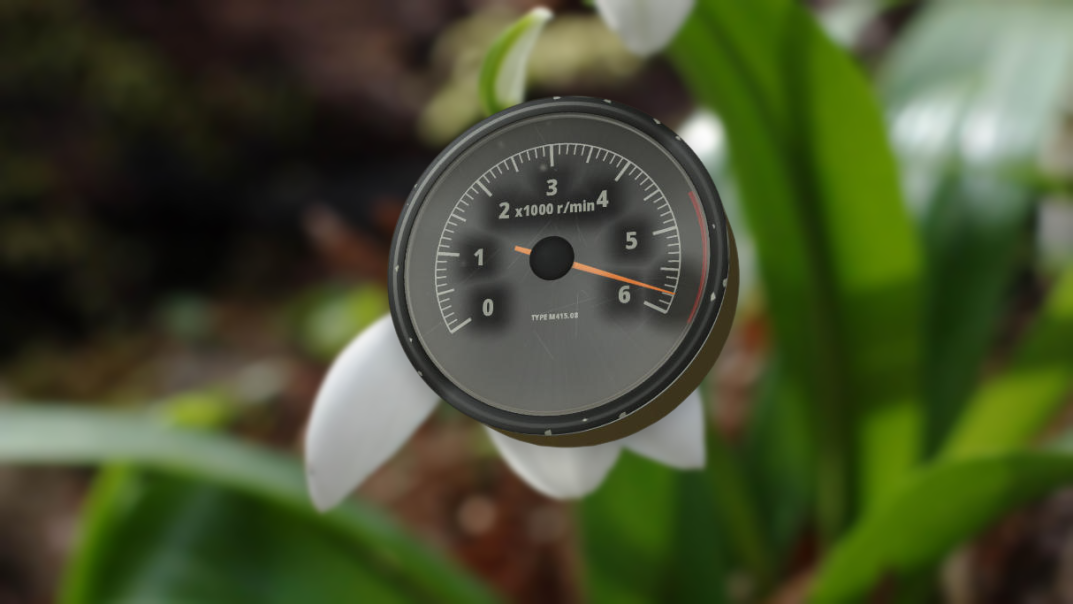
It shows {"value": 5800, "unit": "rpm"}
